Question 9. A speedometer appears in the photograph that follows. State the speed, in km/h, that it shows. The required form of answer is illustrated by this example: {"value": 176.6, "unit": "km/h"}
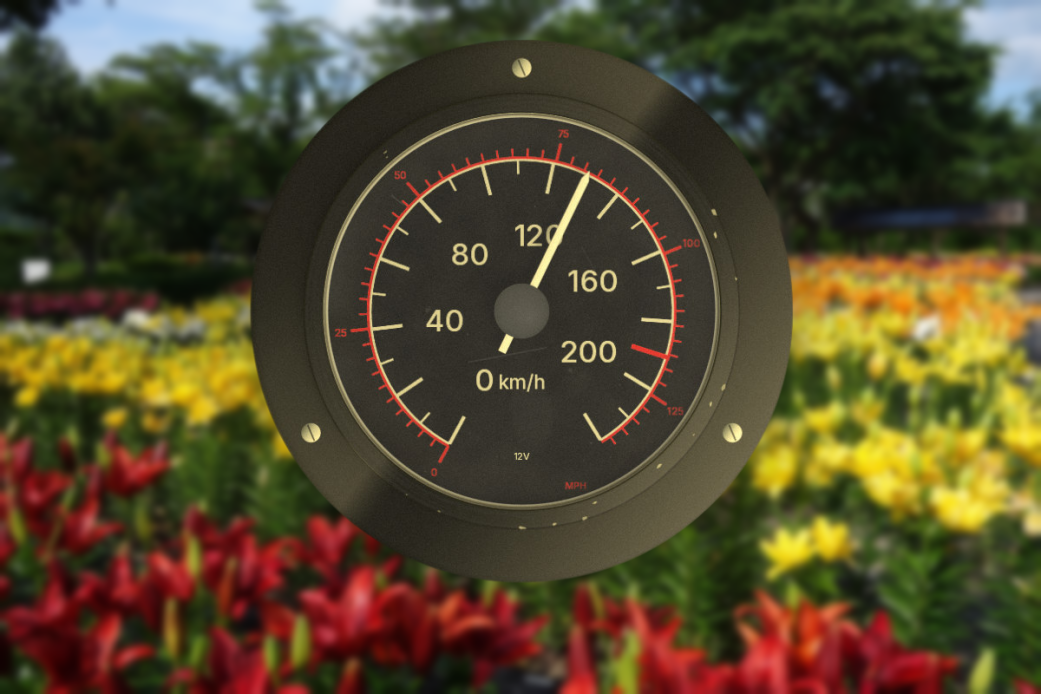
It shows {"value": 130, "unit": "km/h"}
